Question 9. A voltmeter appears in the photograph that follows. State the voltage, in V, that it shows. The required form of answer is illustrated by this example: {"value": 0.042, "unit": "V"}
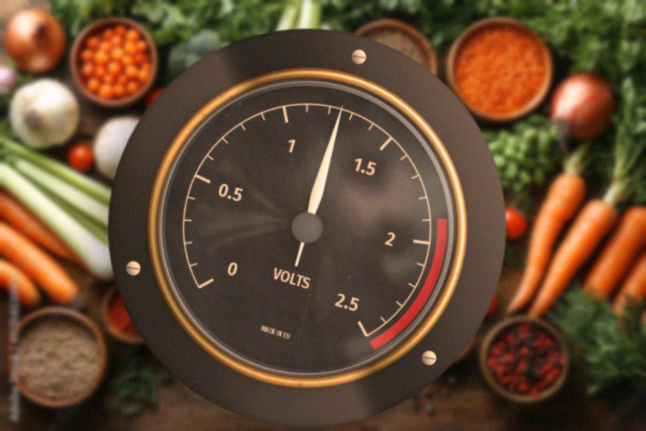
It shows {"value": 1.25, "unit": "V"}
